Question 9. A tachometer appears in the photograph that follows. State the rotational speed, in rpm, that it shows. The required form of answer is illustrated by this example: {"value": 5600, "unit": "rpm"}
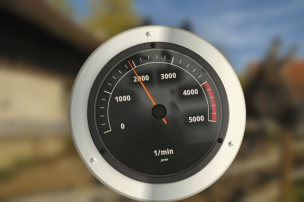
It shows {"value": 1900, "unit": "rpm"}
